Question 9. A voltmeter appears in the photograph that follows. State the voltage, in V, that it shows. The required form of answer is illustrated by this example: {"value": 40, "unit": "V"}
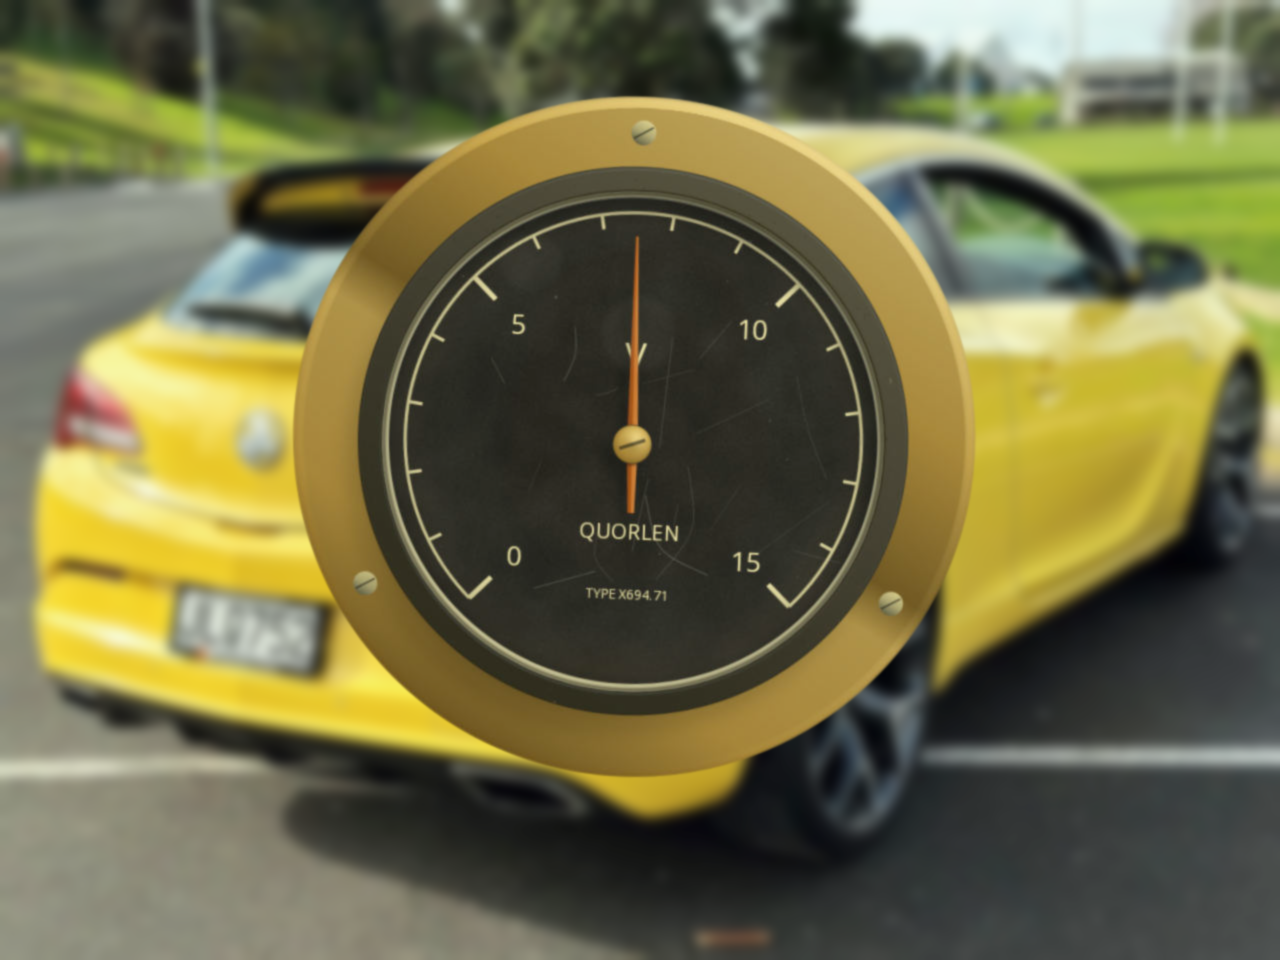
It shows {"value": 7.5, "unit": "V"}
